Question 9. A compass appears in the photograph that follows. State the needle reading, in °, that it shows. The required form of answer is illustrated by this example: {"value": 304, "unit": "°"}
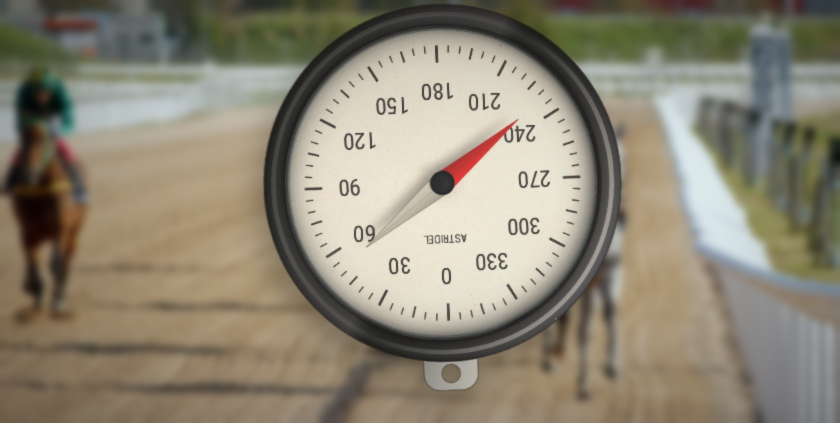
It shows {"value": 232.5, "unit": "°"}
